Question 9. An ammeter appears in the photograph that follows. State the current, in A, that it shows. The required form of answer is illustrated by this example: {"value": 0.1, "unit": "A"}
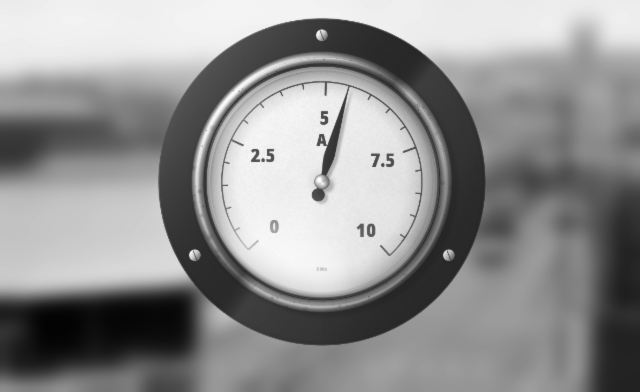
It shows {"value": 5.5, "unit": "A"}
